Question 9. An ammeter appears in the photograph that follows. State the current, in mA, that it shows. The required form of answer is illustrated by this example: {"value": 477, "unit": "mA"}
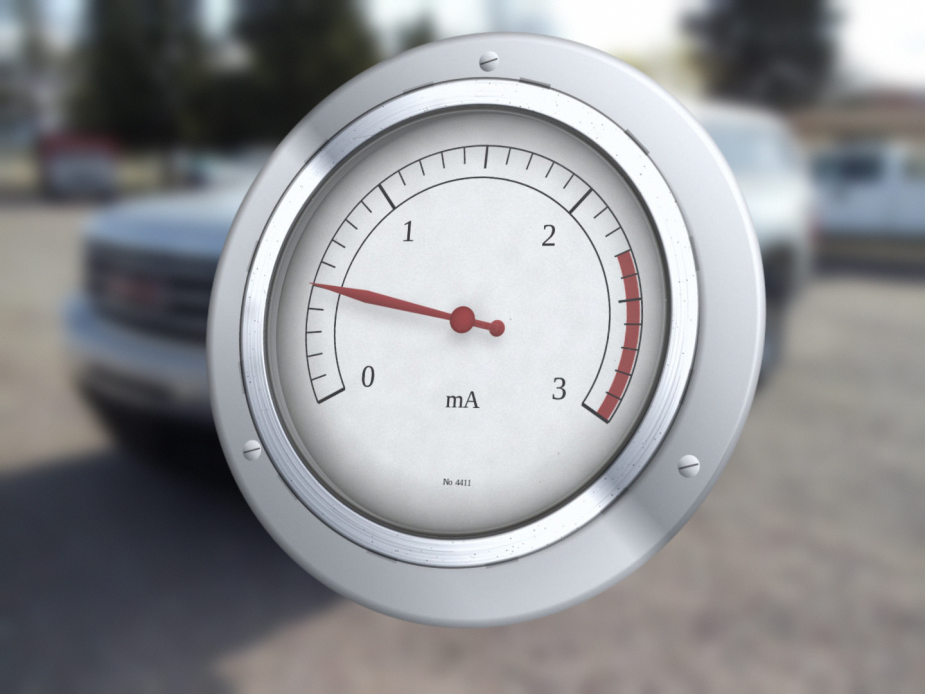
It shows {"value": 0.5, "unit": "mA"}
